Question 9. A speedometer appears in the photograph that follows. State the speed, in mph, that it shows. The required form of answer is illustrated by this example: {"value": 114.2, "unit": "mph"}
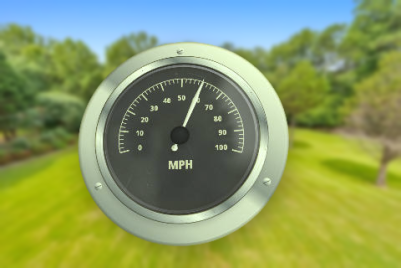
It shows {"value": 60, "unit": "mph"}
